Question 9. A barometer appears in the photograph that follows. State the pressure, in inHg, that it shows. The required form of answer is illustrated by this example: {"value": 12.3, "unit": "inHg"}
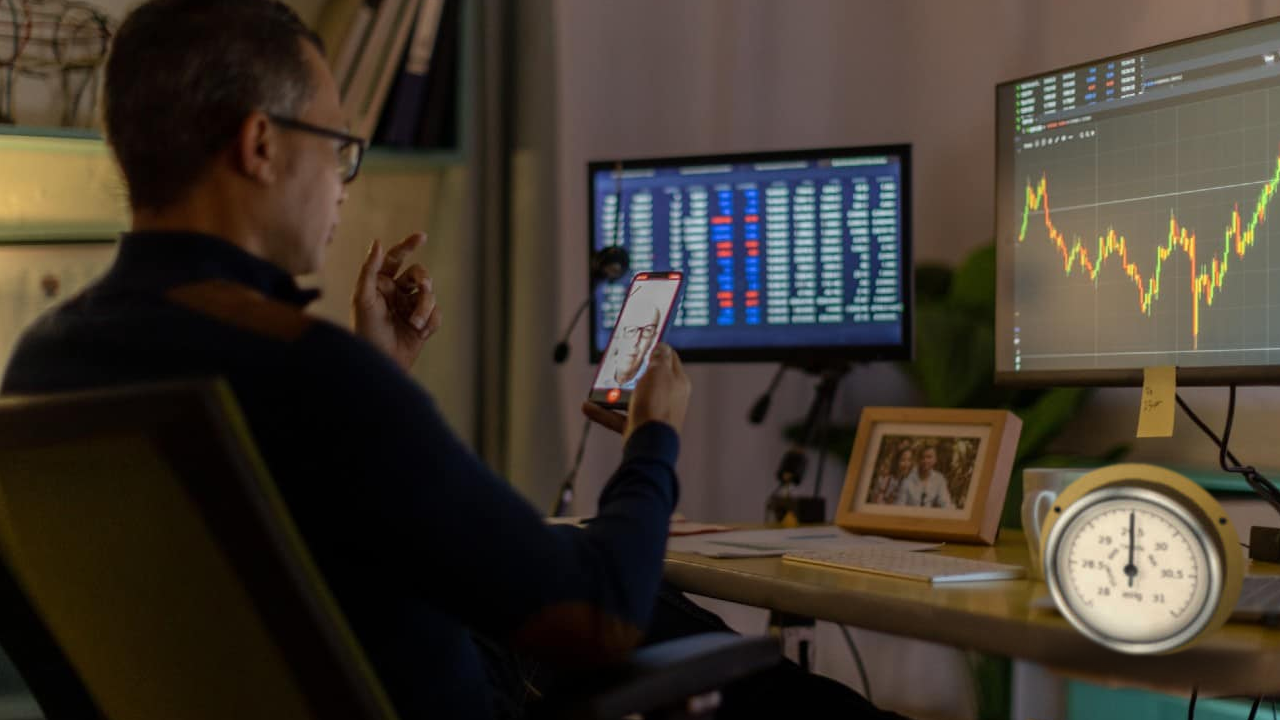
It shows {"value": 29.5, "unit": "inHg"}
